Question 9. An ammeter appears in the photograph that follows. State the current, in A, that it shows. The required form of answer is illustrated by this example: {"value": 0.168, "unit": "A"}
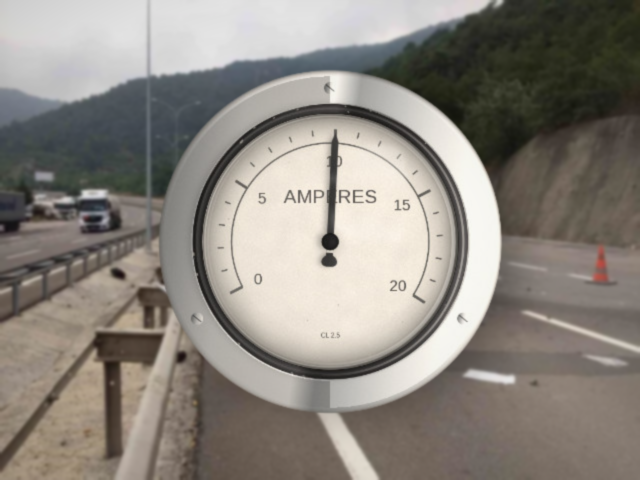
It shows {"value": 10, "unit": "A"}
